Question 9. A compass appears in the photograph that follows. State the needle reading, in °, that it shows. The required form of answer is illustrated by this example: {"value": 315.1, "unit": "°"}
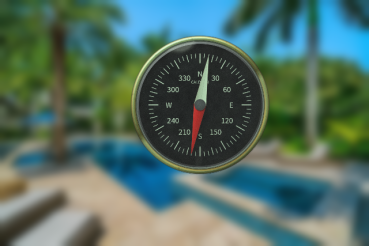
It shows {"value": 190, "unit": "°"}
